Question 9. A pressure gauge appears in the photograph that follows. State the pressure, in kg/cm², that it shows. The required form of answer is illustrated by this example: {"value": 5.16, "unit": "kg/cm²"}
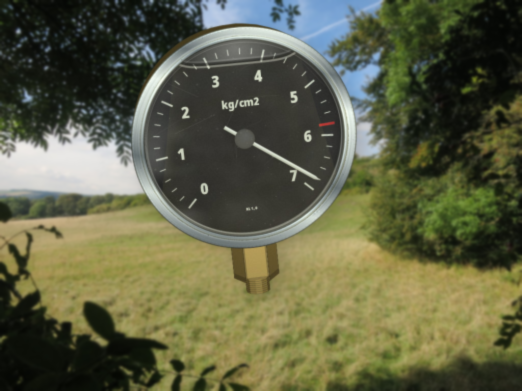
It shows {"value": 6.8, "unit": "kg/cm²"}
